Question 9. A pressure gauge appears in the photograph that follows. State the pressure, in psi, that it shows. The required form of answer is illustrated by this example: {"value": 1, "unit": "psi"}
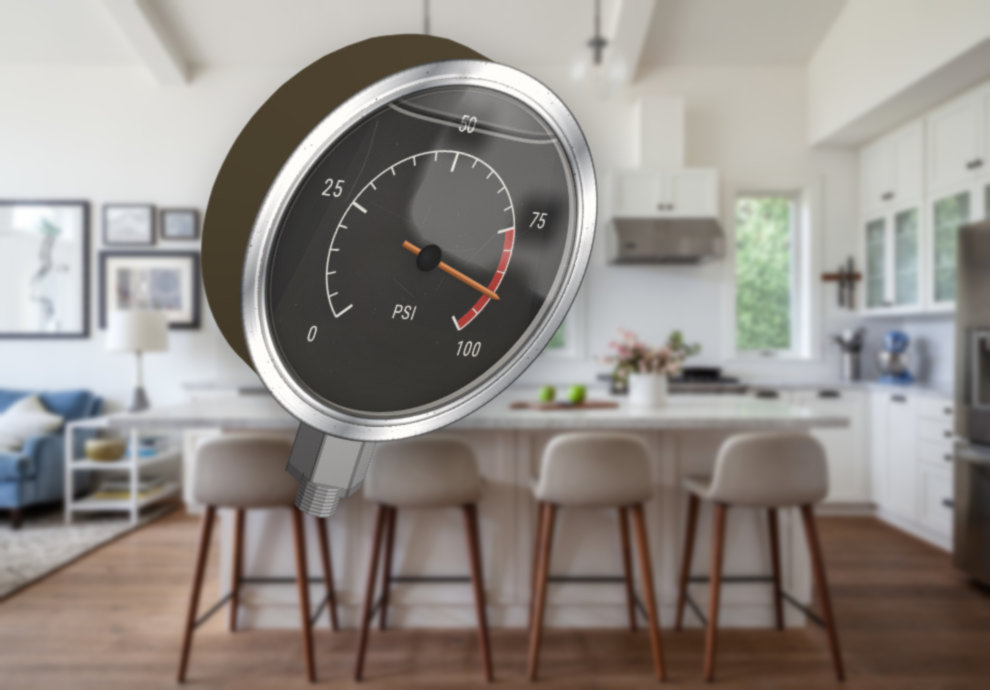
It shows {"value": 90, "unit": "psi"}
